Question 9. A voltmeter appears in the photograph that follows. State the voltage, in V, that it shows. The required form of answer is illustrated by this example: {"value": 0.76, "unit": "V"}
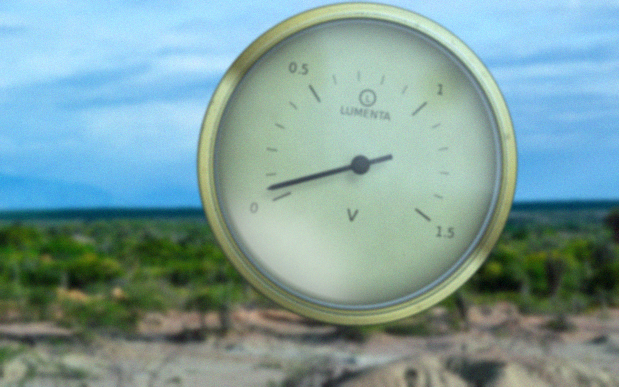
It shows {"value": 0.05, "unit": "V"}
